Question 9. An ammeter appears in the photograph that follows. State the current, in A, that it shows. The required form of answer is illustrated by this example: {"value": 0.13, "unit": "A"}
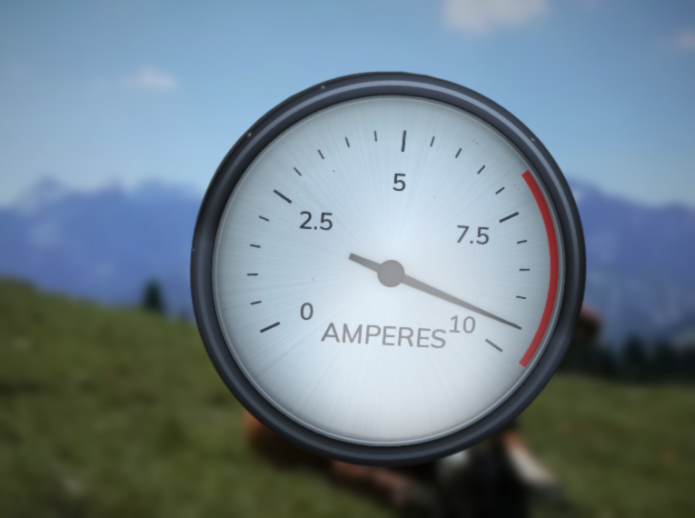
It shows {"value": 9.5, "unit": "A"}
